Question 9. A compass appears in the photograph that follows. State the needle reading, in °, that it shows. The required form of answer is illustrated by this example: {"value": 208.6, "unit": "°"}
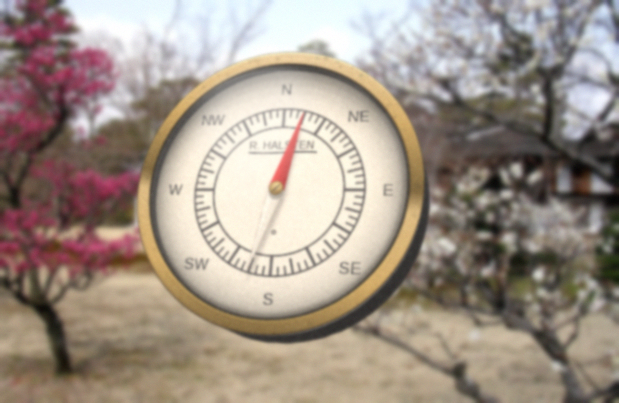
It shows {"value": 15, "unit": "°"}
